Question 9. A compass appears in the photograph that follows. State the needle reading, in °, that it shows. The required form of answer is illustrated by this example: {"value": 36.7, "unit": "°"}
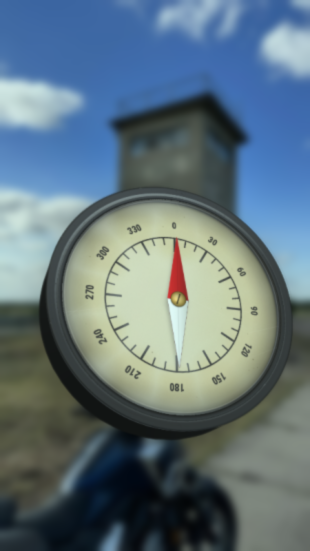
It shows {"value": 0, "unit": "°"}
